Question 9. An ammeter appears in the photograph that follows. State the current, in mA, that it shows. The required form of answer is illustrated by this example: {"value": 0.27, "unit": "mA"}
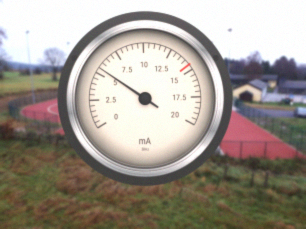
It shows {"value": 5.5, "unit": "mA"}
